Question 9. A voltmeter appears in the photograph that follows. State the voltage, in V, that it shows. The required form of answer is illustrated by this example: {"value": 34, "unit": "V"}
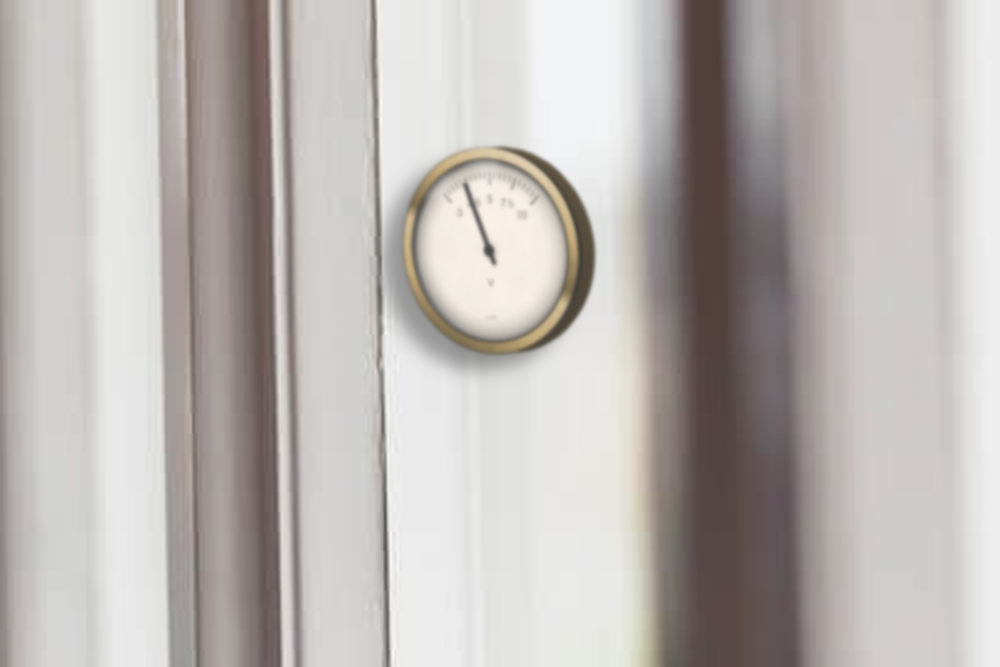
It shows {"value": 2.5, "unit": "V"}
